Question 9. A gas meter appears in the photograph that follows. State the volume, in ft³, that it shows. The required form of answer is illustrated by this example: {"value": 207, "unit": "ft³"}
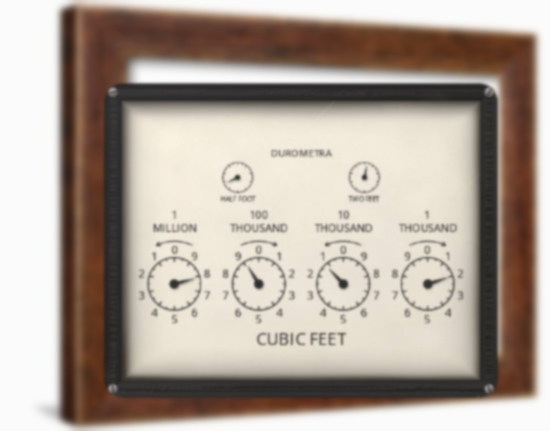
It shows {"value": 791200, "unit": "ft³"}
